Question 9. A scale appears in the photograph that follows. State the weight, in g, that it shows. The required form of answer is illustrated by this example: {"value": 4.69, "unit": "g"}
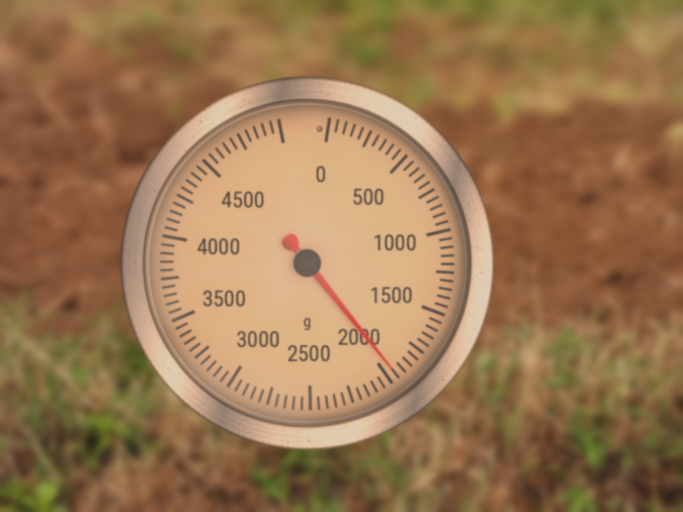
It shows {"value": 1950, "unit": "g"}
